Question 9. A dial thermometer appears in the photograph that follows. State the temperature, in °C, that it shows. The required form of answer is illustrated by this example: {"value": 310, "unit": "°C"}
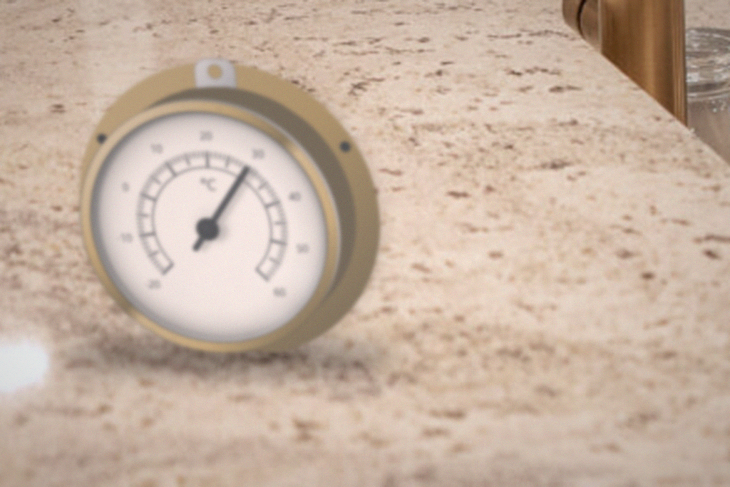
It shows {"value": 30, "unit": "°C"}
